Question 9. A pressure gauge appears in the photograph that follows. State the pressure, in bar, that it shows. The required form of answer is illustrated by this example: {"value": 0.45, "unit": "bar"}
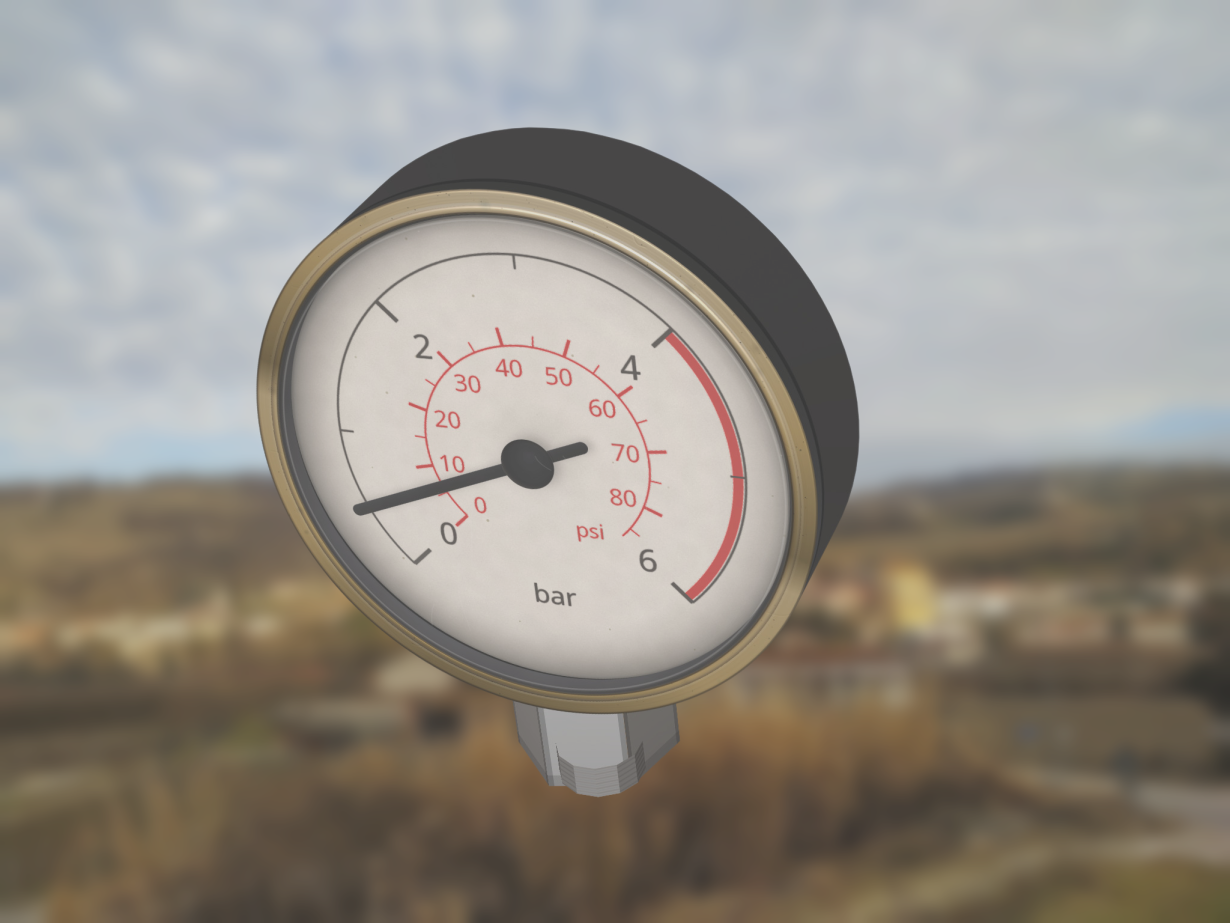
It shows {"value": 0.5, "unit": "bar"}
